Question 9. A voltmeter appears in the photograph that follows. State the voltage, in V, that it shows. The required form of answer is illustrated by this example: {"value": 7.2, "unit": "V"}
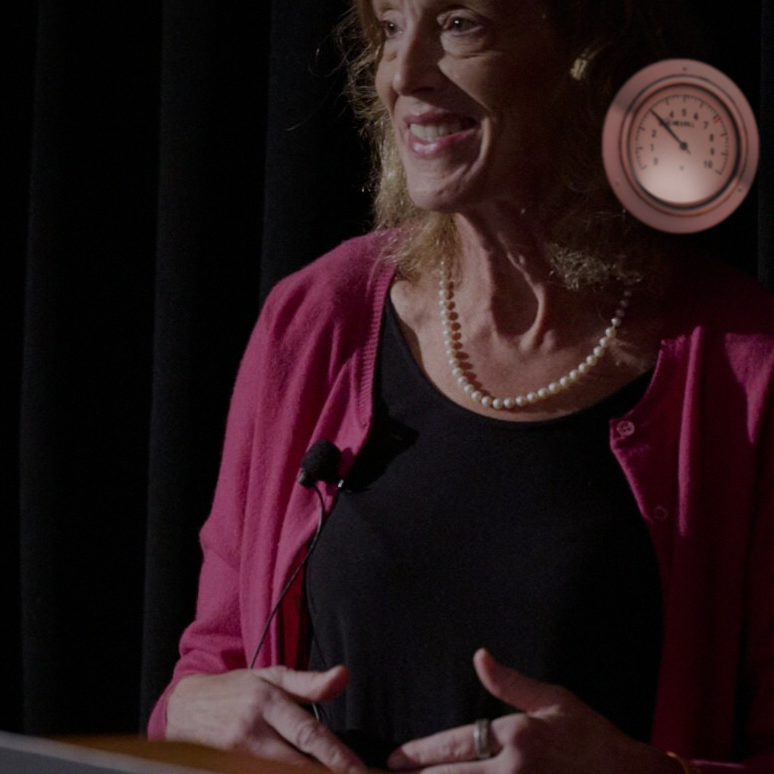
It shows {"value": 3, "unit": "V"}
